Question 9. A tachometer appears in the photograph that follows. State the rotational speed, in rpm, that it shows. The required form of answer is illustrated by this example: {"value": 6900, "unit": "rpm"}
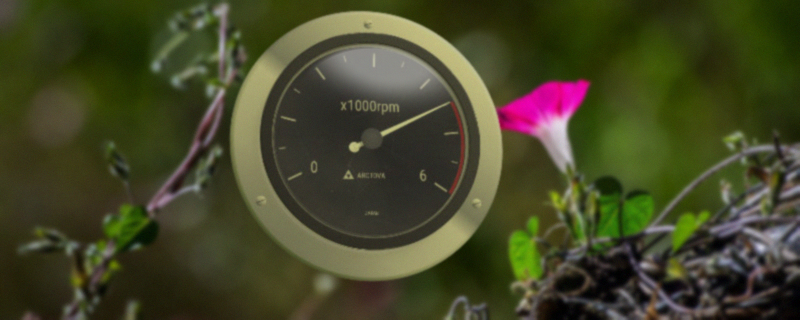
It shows {"value": 4500, "unit": "rpm"}
